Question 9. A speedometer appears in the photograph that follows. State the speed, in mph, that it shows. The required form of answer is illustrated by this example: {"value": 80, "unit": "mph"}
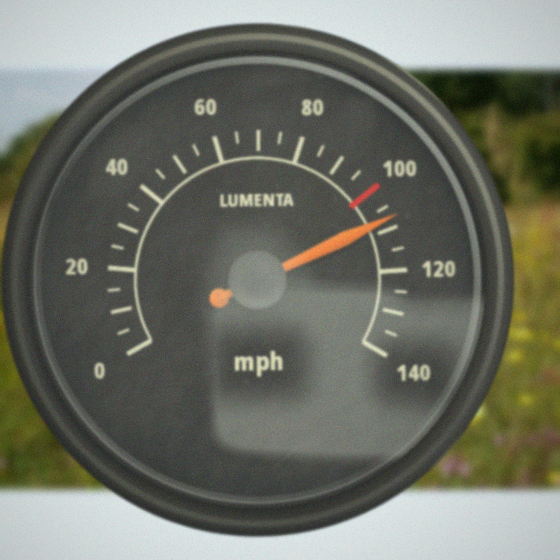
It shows {"value": 107.5, "unit": "mph"}
